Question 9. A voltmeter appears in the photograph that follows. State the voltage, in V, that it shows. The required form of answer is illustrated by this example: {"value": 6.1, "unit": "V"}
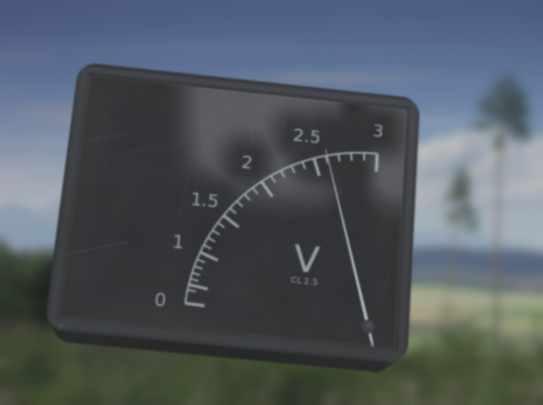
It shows {"value": 2.6, "unit": "V"}
